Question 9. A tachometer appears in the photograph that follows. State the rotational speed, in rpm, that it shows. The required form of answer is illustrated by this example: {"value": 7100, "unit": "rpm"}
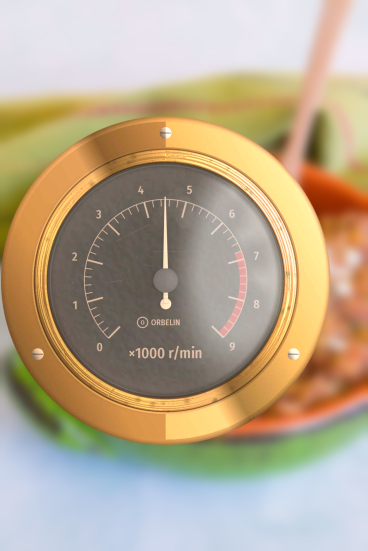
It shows {"value": 4500, "unit": "rpm"}
